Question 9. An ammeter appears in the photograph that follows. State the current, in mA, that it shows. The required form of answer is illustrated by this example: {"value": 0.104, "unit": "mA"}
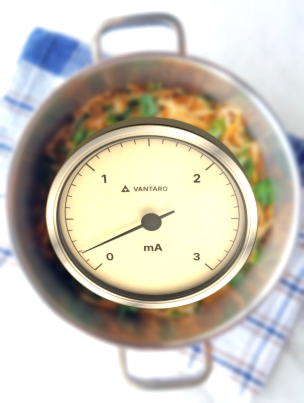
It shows {"value": 0.2, "unit": "mA"}
